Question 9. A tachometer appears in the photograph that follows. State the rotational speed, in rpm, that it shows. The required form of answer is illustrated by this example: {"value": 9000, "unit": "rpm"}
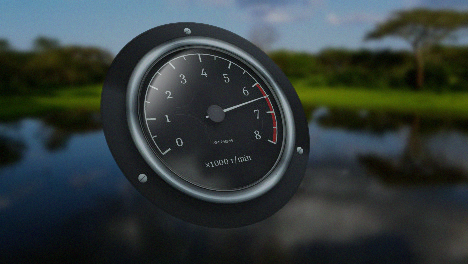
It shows {"value": 6500, "unit": "rpm"}
